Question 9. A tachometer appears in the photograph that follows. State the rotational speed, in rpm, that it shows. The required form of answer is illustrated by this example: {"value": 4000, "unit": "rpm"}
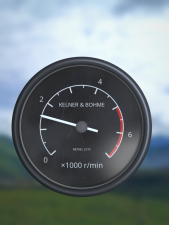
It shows {"value": 1500, "unit": "rpm"}
